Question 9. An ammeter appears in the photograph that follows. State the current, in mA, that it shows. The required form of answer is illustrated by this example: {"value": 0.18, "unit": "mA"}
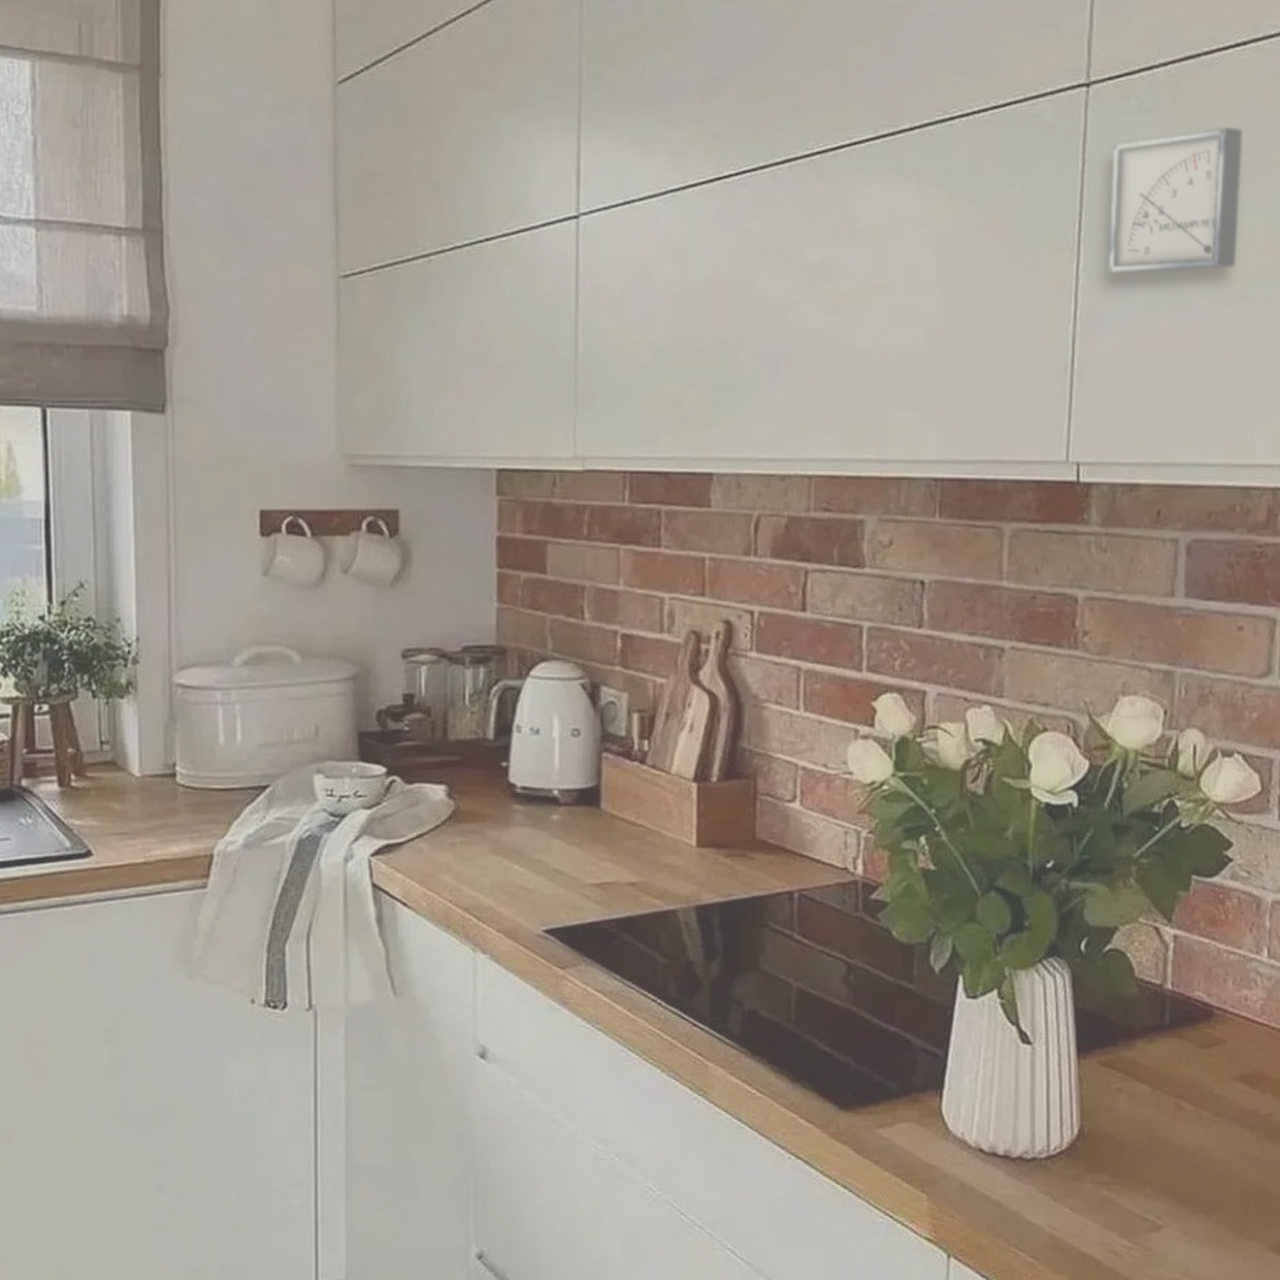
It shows {"value": 2, "unit": "mA"}
